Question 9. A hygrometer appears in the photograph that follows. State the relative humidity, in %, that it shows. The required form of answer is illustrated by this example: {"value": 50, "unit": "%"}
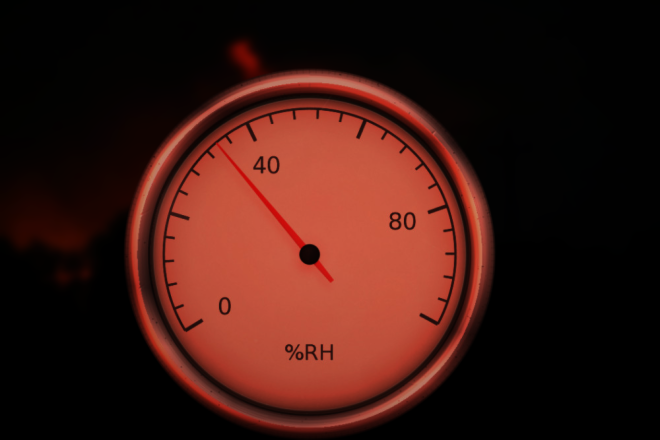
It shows {"value": 34, "unit": "%"}
